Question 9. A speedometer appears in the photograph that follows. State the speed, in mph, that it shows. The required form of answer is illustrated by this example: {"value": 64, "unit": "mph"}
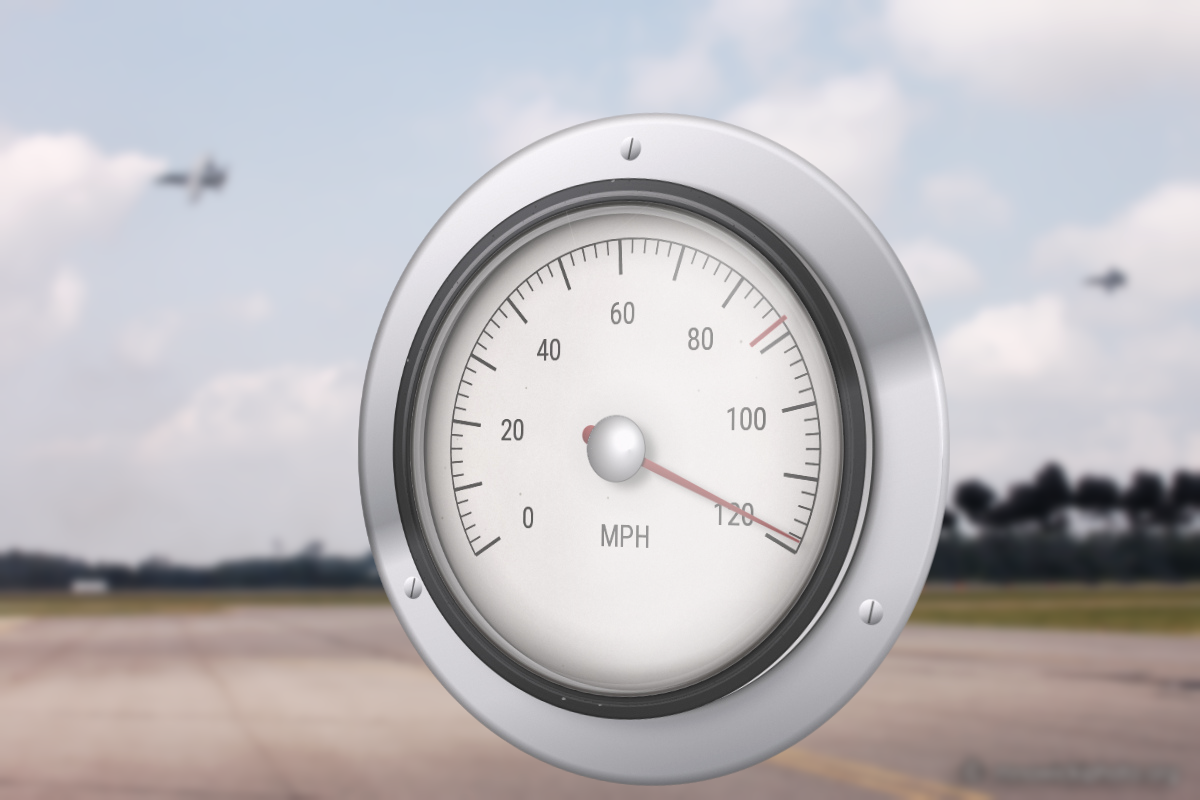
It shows {"value": 118, "unit": "mph"}
